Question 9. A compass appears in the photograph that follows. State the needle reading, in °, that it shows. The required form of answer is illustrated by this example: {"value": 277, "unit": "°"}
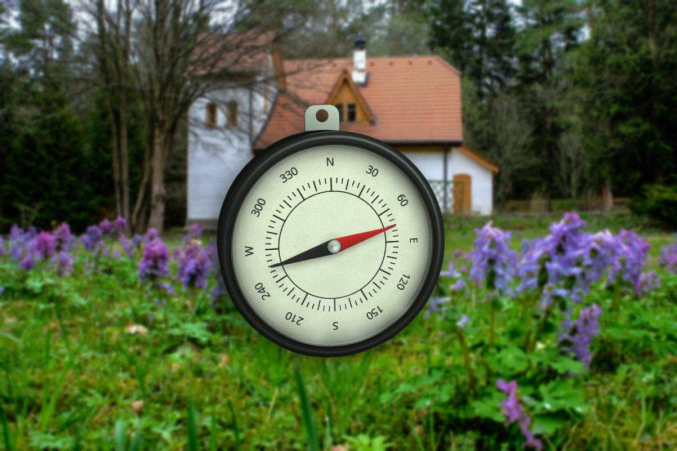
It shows {"value": 75, "unit": "°"}
